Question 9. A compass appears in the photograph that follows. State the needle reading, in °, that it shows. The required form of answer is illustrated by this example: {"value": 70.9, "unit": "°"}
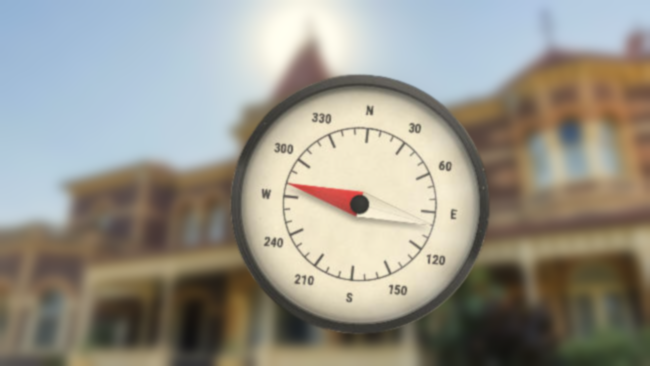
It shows {"value": 280, "unit": "°"}
